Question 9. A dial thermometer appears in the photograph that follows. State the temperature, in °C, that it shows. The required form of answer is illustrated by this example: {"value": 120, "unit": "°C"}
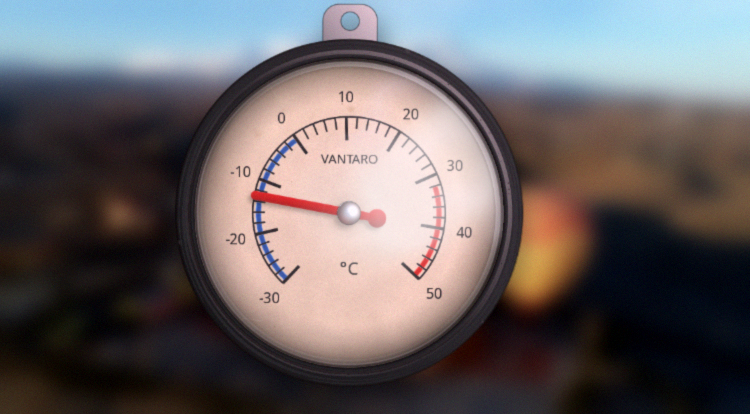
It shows {"value": -13, "unit": "°C"}
